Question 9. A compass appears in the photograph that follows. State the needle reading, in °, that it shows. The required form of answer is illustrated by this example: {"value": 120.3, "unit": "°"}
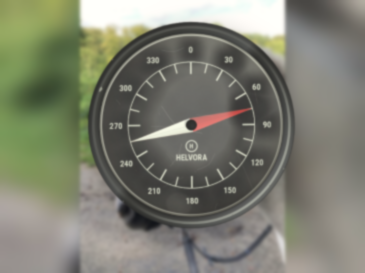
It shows {"value": 75, "unit": "°"}
